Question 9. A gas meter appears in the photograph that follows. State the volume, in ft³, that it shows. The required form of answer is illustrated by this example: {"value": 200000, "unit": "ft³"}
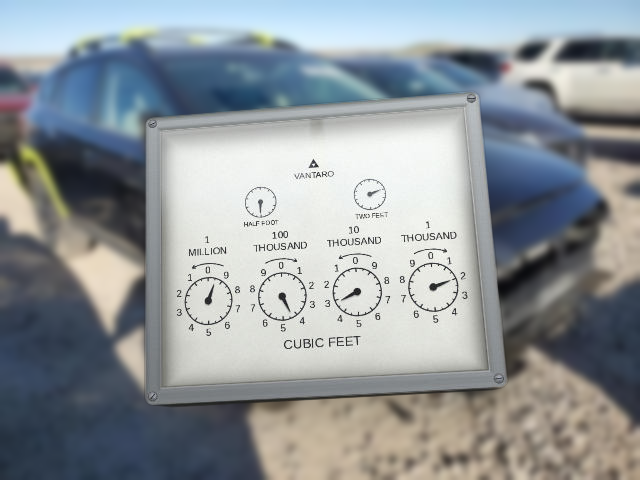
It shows {"value": 943200, "unit": "ft³"}
